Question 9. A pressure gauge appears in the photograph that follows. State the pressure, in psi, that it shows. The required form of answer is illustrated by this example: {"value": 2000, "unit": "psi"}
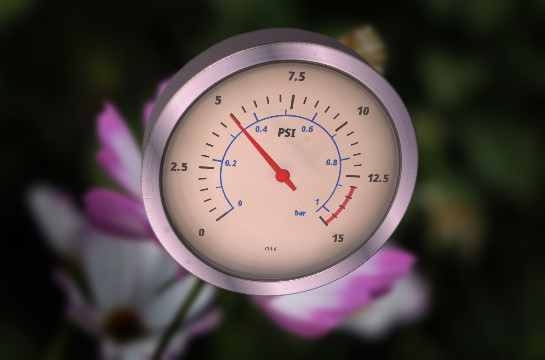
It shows {"value": 5, "unit": "psi"}
